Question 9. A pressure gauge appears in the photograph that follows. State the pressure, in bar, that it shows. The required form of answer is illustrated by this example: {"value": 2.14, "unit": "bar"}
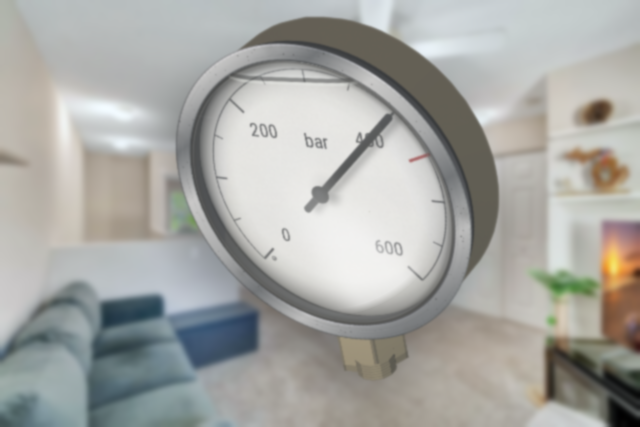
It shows {"value": 400, "unit": "bar"}
